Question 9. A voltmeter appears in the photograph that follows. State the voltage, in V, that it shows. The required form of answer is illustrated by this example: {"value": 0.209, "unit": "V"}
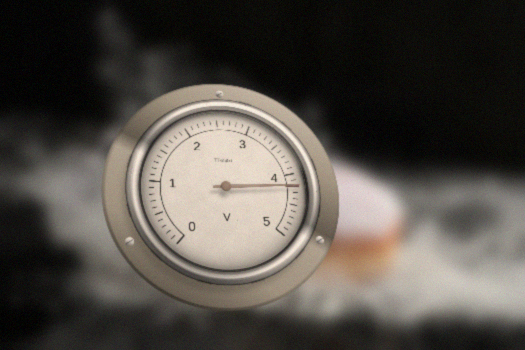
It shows {"value": 4.2, "unit": "V"}
